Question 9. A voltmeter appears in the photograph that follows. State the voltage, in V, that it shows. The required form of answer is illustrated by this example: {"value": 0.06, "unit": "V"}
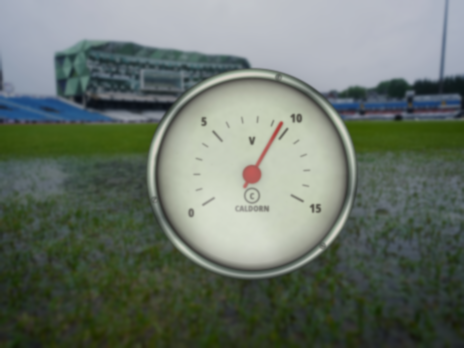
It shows {"value": 9.5, "unit": "V"}
